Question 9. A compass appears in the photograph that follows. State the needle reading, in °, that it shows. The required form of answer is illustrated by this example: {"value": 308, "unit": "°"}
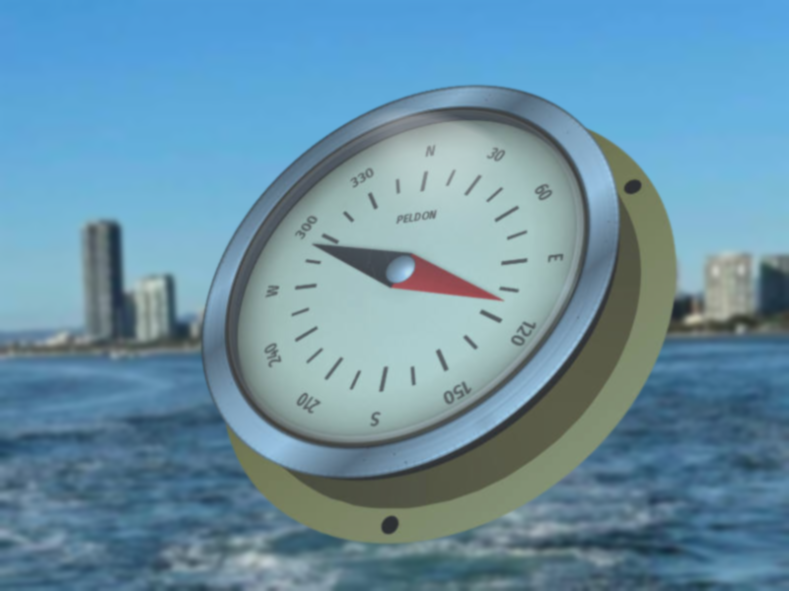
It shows {"value": 112.5, "unit": "°"}
